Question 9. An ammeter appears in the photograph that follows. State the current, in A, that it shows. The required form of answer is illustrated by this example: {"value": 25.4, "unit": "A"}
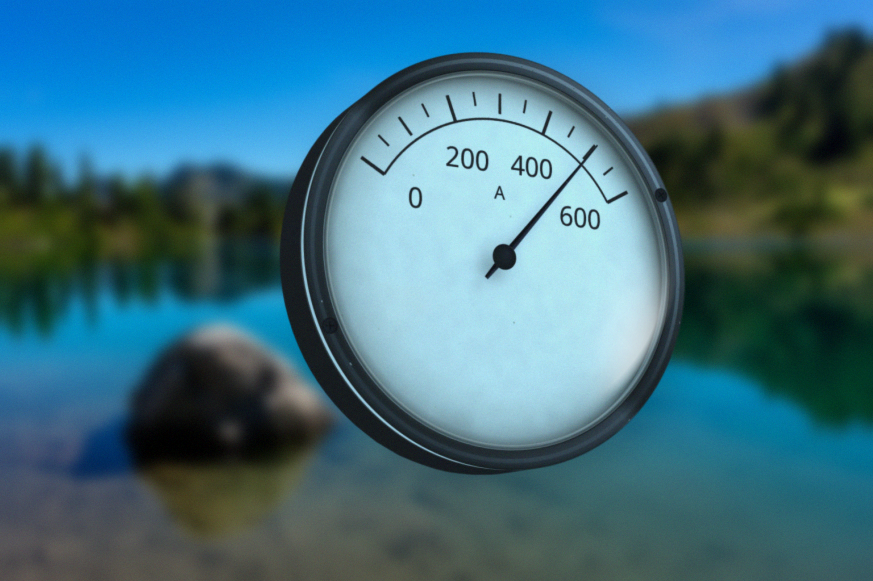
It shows {"value": 500, "unit": "A"}
